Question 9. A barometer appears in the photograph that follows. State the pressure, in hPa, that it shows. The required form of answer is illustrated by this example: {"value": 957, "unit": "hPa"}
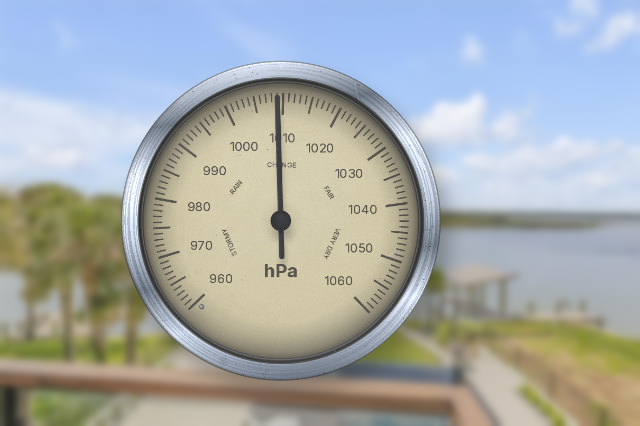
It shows {"value": 1009, "unit": "hPa"}
